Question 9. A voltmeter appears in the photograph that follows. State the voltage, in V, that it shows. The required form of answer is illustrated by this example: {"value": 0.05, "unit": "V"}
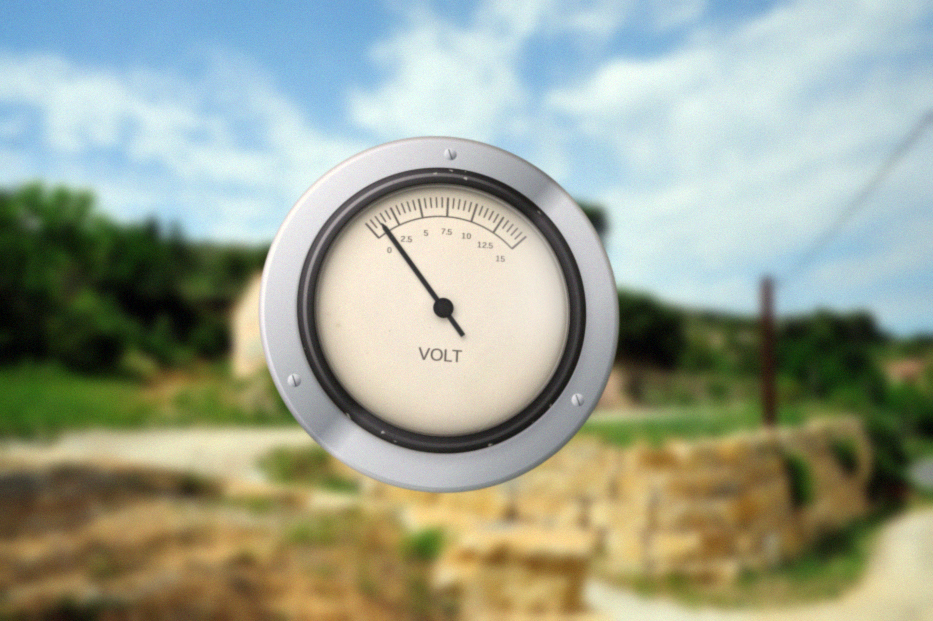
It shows {"value": 1, "unit": "V"}
